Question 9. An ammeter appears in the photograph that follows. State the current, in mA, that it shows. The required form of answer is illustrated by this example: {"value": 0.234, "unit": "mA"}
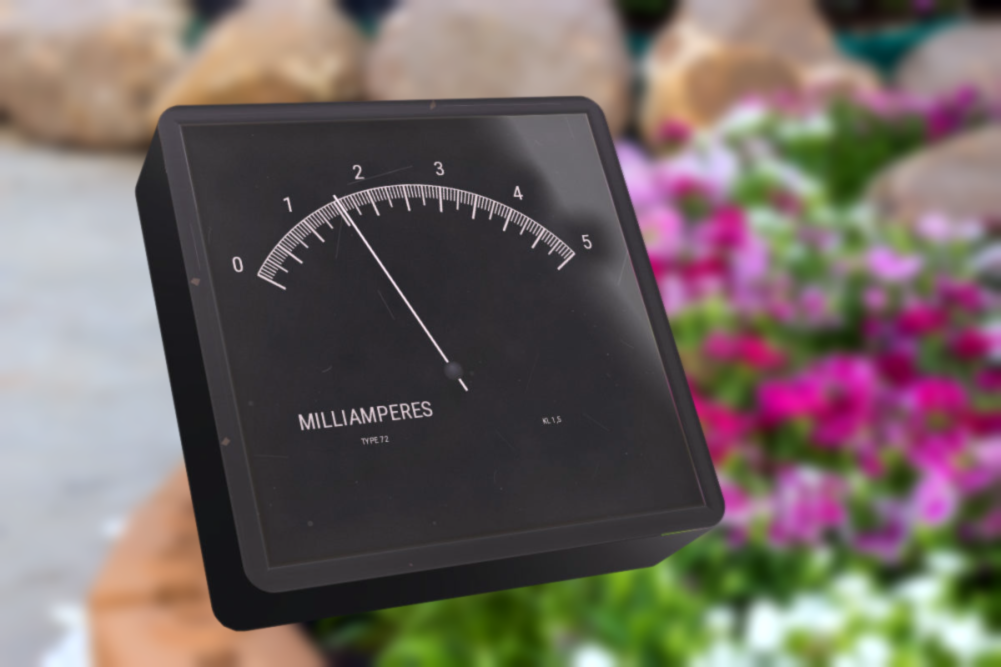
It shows {"value": 1.5, "unit": "mA"}
